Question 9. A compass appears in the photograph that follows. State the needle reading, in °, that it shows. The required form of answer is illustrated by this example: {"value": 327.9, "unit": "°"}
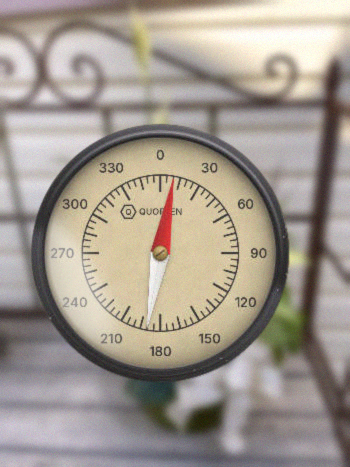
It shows {"value": 10, "unit": "°"}
